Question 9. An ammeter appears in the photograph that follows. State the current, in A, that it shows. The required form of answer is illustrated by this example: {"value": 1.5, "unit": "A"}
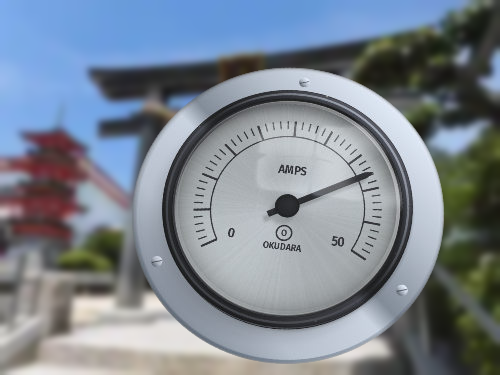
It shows {"value": 38, "unit": "A"}
